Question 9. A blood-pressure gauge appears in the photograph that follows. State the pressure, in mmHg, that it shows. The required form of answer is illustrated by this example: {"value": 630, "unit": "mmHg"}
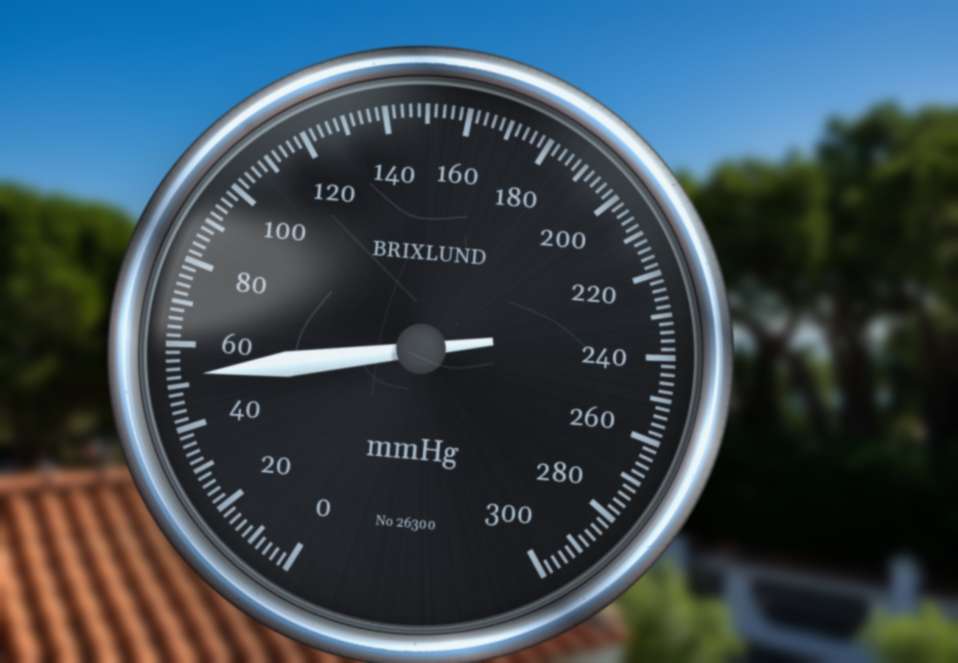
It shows {"value": 52, "unit": "mmHg"}
